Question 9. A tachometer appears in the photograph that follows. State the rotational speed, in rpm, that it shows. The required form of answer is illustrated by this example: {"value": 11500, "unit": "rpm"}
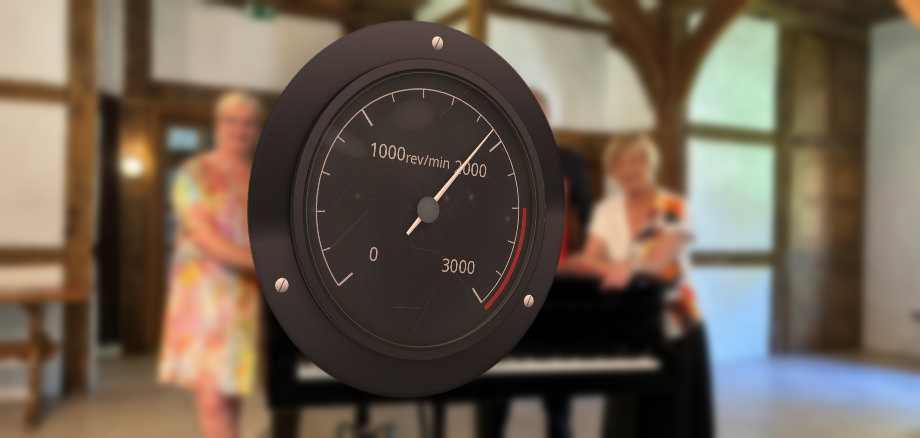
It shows {"value": 1900, "unit": "rpm"}
